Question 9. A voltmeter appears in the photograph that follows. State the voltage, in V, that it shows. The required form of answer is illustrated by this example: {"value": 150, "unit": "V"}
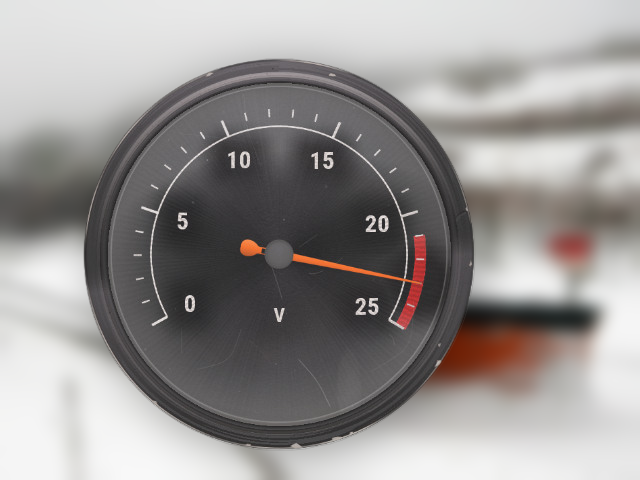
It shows {"value": 23, "unit": "V"}
